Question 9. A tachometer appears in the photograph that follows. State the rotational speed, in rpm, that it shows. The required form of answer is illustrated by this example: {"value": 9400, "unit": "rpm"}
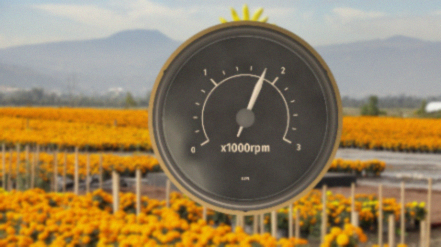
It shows {"value": 1800, "unit": "rpm"}
